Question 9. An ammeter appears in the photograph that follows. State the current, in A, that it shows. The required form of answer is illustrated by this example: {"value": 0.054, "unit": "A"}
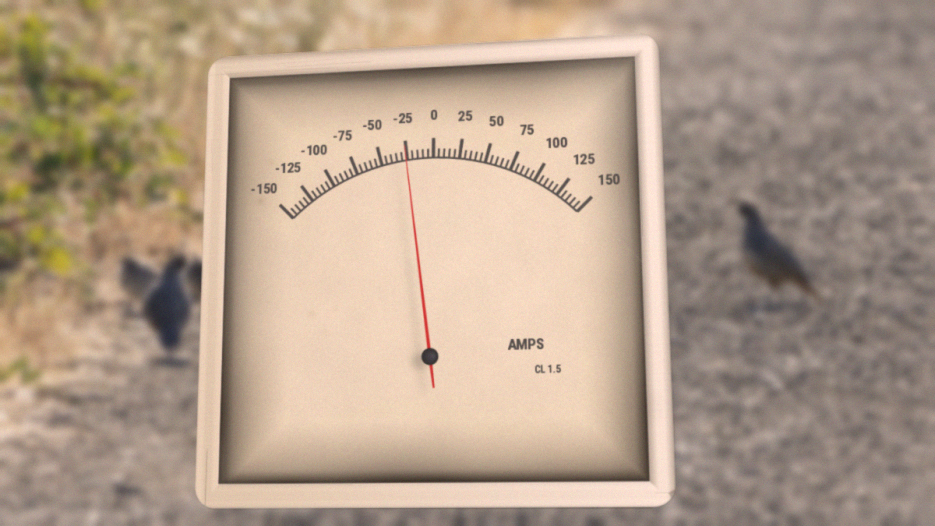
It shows {"value": -25, "unit": "A"}
